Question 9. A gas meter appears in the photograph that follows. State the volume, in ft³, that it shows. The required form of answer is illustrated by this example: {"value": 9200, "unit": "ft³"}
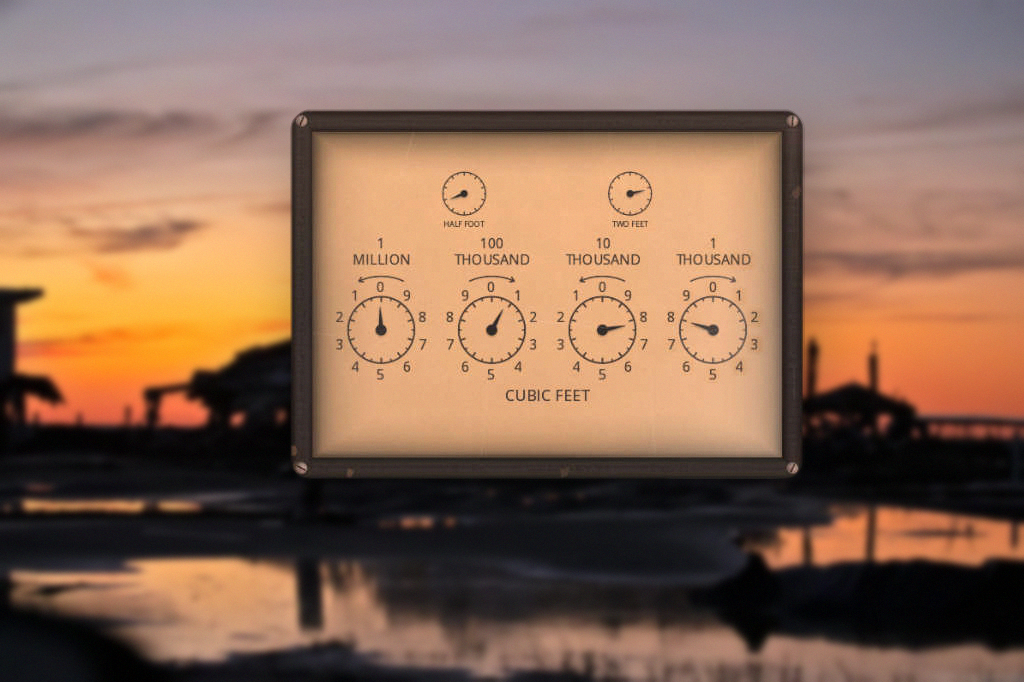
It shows {"value": 7800, "unit": "ft³"}
